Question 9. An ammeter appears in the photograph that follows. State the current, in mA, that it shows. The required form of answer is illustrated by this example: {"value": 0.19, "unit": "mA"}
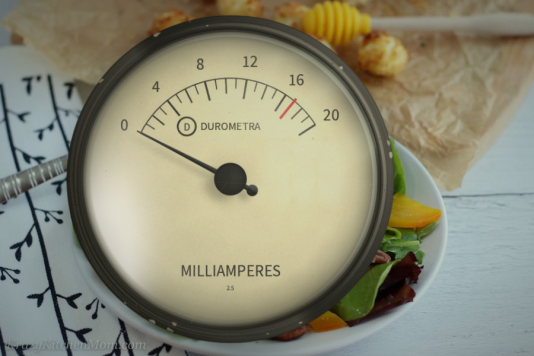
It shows {"value": 0, "unit": "mA"}
